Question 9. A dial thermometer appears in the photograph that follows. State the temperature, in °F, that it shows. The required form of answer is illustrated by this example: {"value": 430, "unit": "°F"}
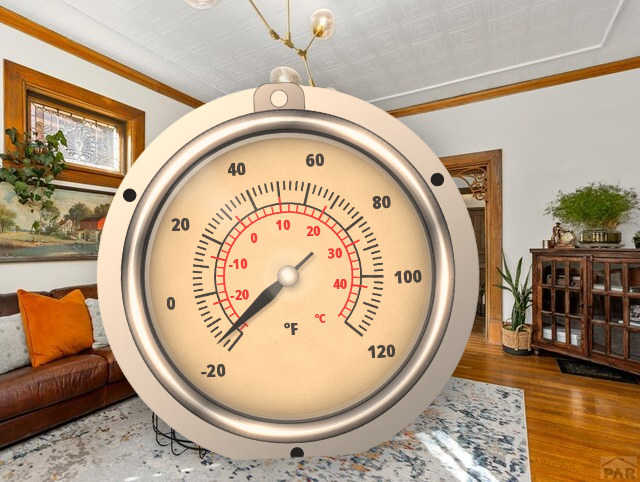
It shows {"value": -16, "unit": "°F"}
